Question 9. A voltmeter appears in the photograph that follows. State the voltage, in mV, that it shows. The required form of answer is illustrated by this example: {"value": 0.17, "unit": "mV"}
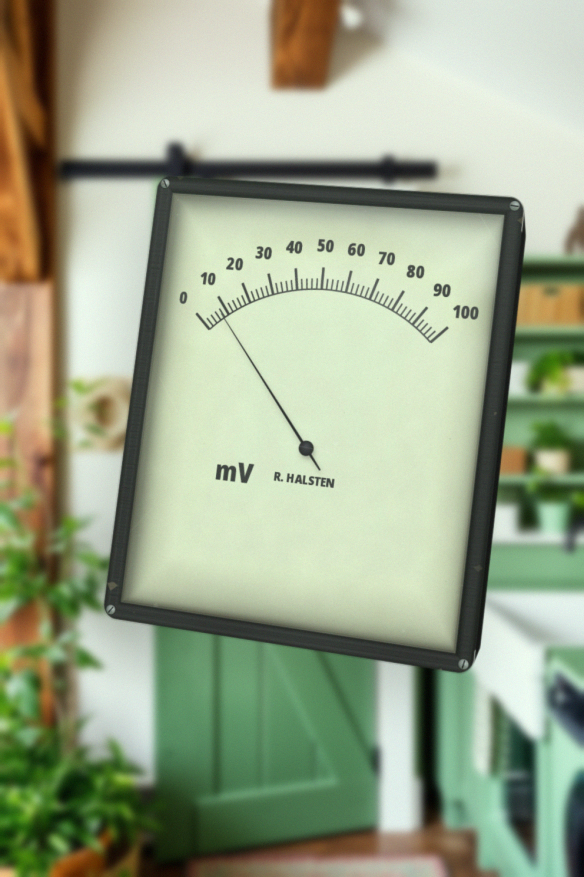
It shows {"value": 8, "unit": "mV"}
